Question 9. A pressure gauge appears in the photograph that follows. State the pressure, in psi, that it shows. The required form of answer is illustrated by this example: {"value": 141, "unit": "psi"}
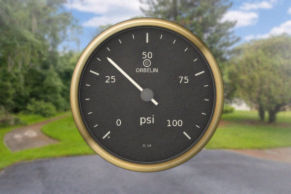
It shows {"value": 32.5, "unit": "psi"}
